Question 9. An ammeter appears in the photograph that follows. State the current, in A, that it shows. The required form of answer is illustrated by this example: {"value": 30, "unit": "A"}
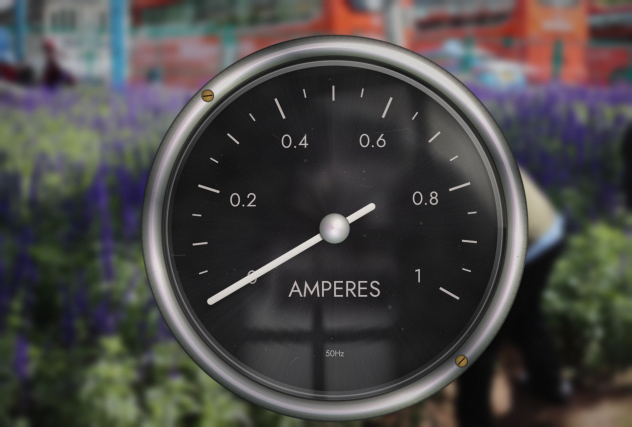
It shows {"value": 0, "unit": "A"}
